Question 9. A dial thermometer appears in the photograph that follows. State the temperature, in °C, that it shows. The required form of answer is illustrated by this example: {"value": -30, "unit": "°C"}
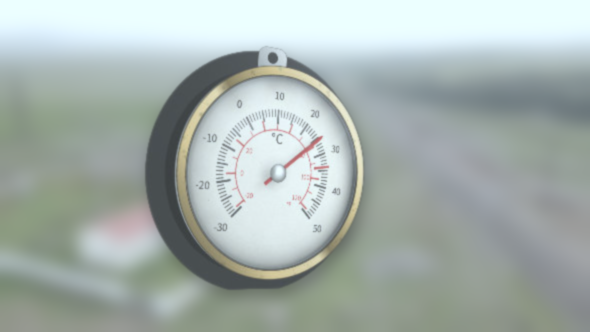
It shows {"value": 25, "unit": "°C"}
